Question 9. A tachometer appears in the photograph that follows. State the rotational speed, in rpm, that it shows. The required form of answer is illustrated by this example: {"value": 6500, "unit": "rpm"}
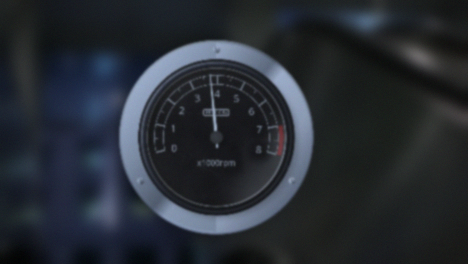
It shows {"value": 3750, "unit": "rpm"}
